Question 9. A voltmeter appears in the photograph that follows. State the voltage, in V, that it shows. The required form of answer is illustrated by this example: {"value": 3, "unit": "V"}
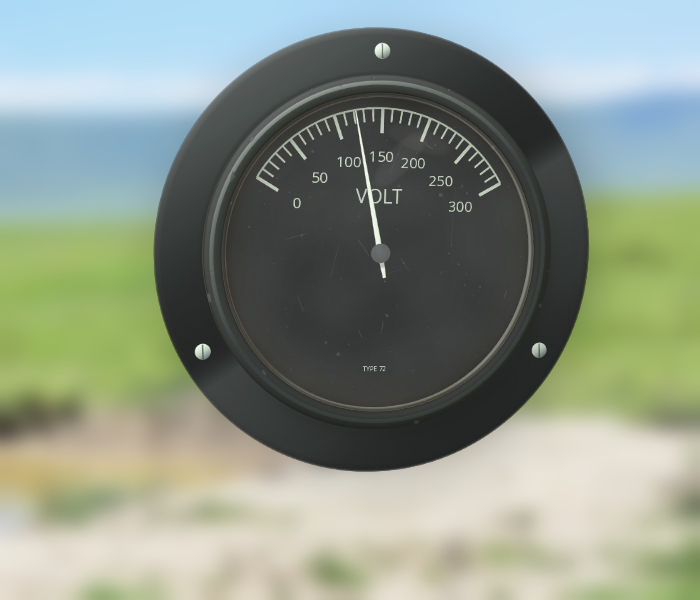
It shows {"value": 120, "unit": "V"}
